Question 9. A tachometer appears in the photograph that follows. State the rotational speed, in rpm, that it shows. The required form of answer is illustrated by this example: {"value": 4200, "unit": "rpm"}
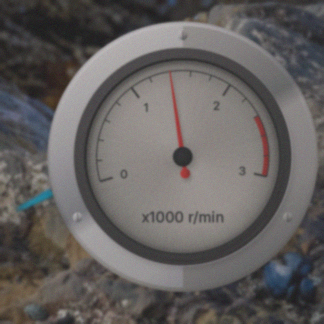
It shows {"value": 1400, "unit": "rpm"}
